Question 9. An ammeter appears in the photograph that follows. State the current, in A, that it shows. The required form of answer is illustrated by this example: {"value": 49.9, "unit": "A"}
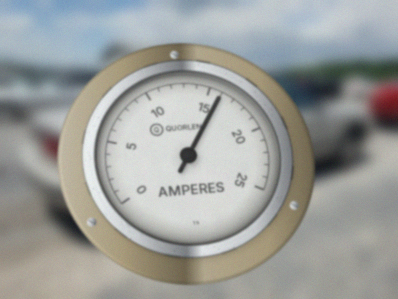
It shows {"value": 16, "unit": "A"}
